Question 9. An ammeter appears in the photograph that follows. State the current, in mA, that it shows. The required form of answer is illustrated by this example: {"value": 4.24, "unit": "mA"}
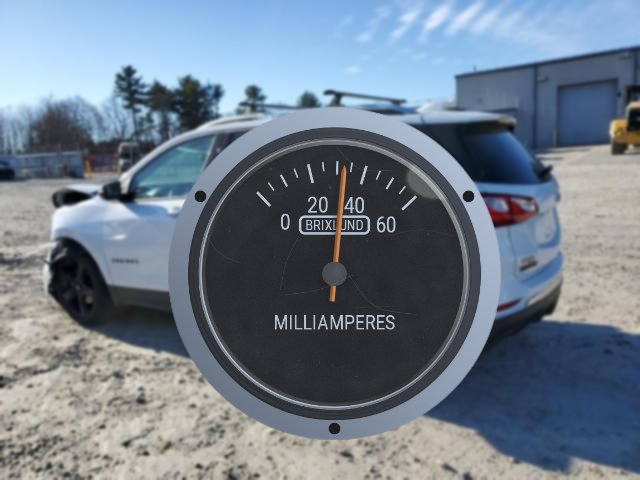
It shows {"value": 32.5, "unit": "mA"}
